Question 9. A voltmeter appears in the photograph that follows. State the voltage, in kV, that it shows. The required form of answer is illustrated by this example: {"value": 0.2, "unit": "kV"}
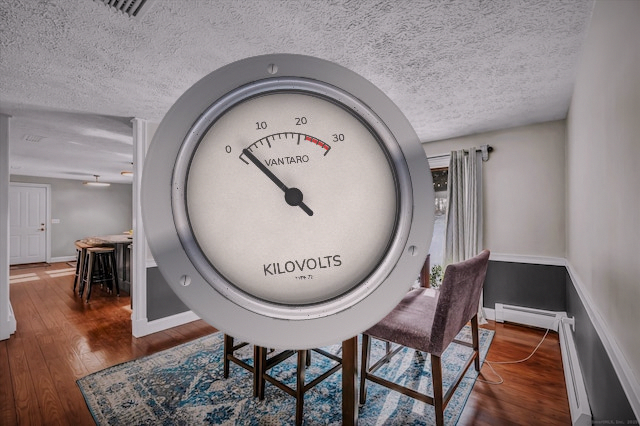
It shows {"value": 2, "unit": "kV"}
